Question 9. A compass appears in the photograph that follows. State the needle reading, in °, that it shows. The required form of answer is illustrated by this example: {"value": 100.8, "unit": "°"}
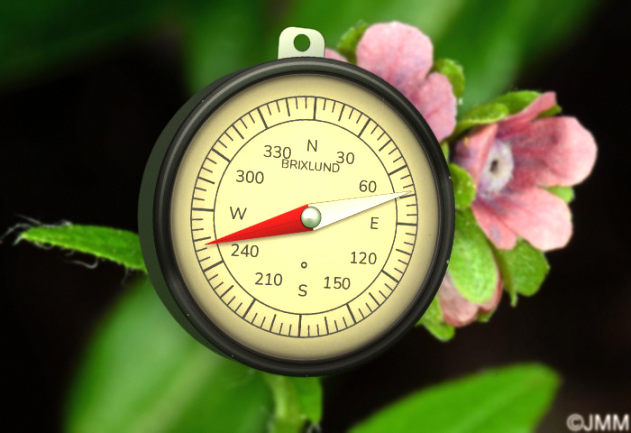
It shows {"value": 252.5, "unit": "°"}
